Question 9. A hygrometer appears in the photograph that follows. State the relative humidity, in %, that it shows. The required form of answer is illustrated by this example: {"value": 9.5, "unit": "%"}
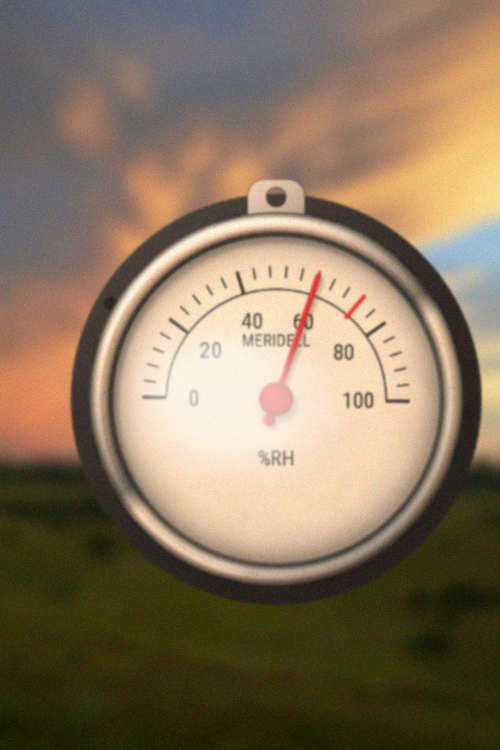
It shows {"value": 60, "unit": "%"}
